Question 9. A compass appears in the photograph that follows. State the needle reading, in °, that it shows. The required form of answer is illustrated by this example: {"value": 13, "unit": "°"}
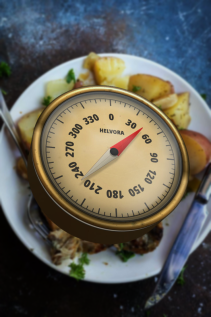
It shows {"value": 45, "unit": "°"}
